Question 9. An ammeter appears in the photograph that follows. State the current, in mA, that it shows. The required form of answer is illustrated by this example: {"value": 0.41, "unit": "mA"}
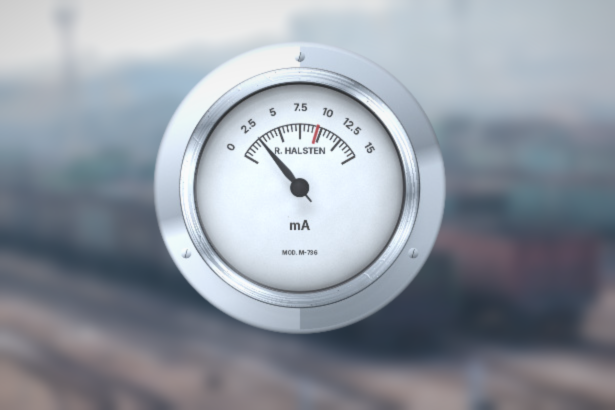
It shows {"value": 2.5, "unit": "mA"}
